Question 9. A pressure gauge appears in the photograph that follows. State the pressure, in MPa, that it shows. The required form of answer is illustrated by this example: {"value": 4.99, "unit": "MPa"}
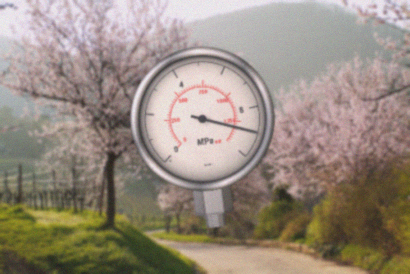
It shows {"value": 9, "unit": "MPa"}
